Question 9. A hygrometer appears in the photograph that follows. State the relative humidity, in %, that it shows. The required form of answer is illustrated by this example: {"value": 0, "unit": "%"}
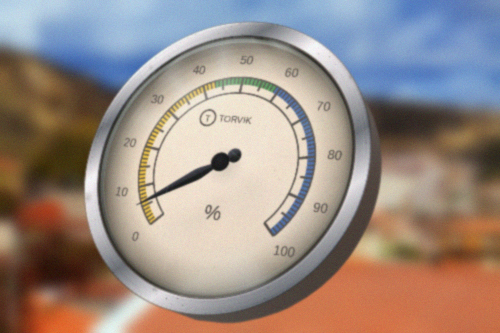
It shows {"value": 5, "unit": "%"}
